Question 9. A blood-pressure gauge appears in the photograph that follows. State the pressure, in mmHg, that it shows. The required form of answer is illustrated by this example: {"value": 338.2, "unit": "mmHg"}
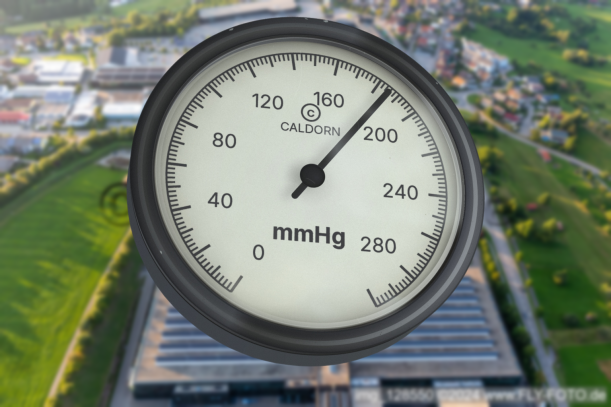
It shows {"value": 186, "unit": "mmHg"}
